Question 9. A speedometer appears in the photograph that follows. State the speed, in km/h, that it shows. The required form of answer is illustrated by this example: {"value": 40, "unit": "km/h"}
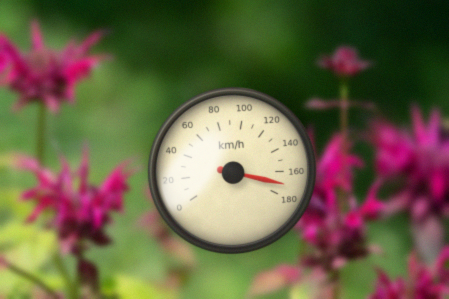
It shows {"value": 170, "unit": "km/h"}
